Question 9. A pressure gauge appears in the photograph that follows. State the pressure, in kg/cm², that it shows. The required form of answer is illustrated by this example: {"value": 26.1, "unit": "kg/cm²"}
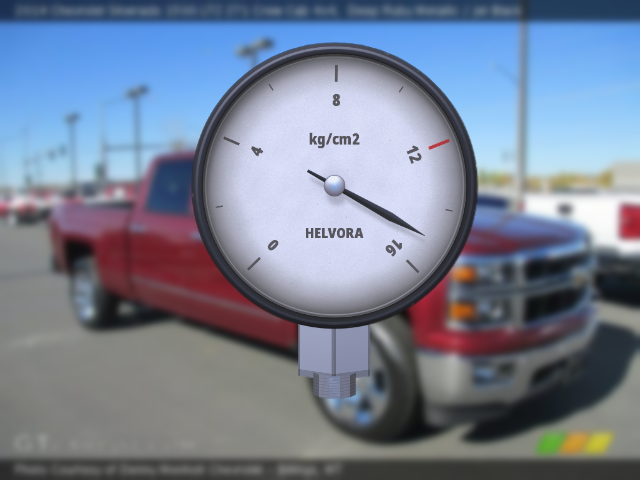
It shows {"value": 15, "unit": "kg/cm²"}
